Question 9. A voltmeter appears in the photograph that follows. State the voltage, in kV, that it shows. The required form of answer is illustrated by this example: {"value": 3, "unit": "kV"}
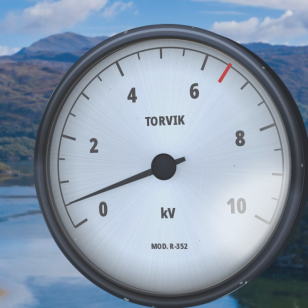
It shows {"value": 0.5, "unit": "kV"}
